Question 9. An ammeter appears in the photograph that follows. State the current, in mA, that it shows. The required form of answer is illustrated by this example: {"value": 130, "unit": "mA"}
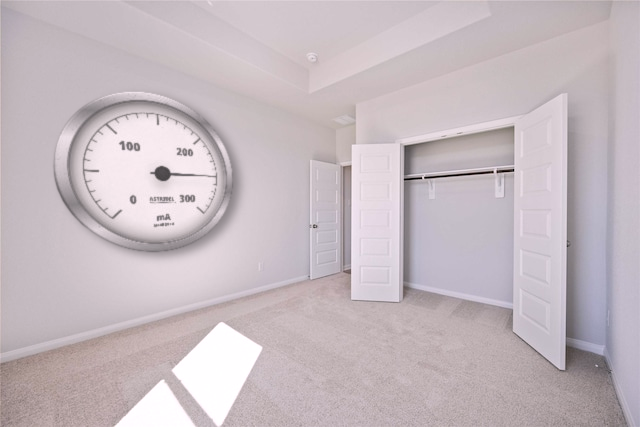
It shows {"value": 250, "unit": "mA"}
